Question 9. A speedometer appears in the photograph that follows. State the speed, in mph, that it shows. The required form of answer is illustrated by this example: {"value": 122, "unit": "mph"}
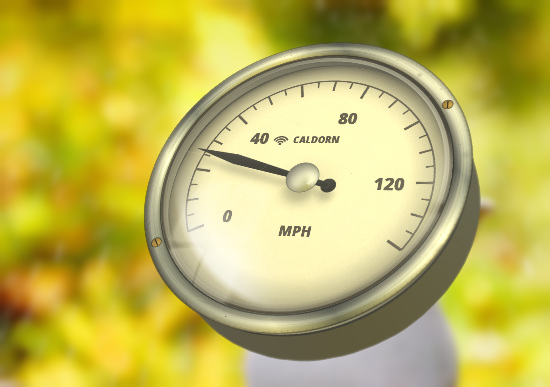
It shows {"value": 25, "unit": "mph"}
